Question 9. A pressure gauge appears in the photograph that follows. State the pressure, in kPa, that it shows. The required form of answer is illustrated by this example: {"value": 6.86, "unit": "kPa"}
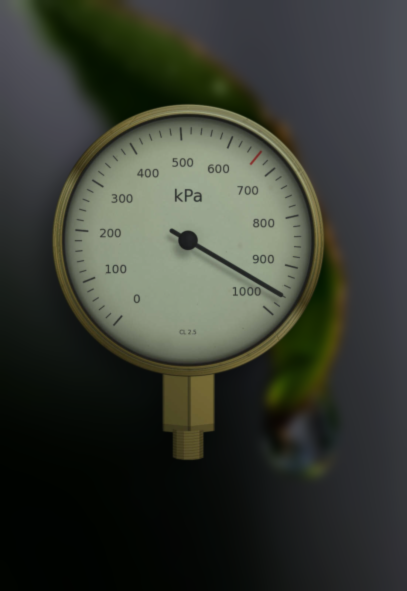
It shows {"value": 960, "unit": "kPa"}
